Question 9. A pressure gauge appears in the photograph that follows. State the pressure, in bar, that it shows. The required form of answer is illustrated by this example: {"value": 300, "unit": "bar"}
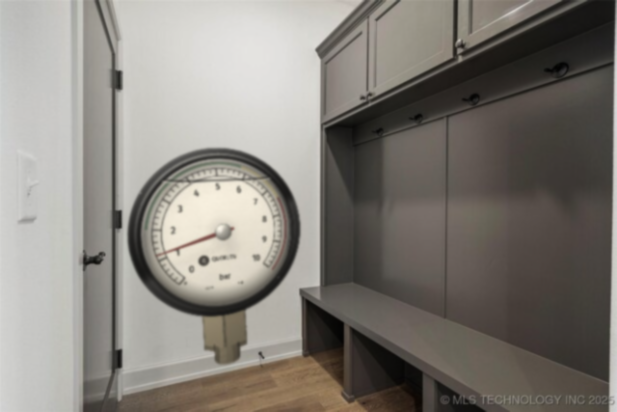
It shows {"value": 1.2, "unit": "bar"}
